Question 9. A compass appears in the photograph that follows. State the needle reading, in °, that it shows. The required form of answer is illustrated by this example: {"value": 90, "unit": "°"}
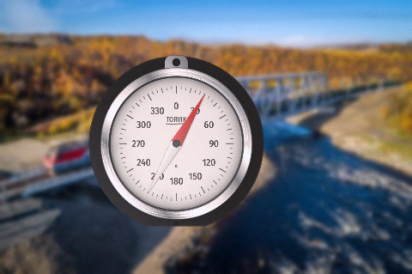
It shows {"value": 30, "unit": "°"}
